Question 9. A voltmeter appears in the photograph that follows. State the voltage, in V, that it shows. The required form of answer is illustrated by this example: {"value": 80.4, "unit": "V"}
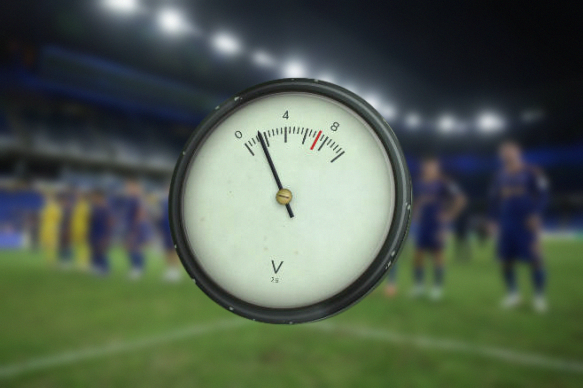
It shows {"value": 1.6, "unit": "V"}
